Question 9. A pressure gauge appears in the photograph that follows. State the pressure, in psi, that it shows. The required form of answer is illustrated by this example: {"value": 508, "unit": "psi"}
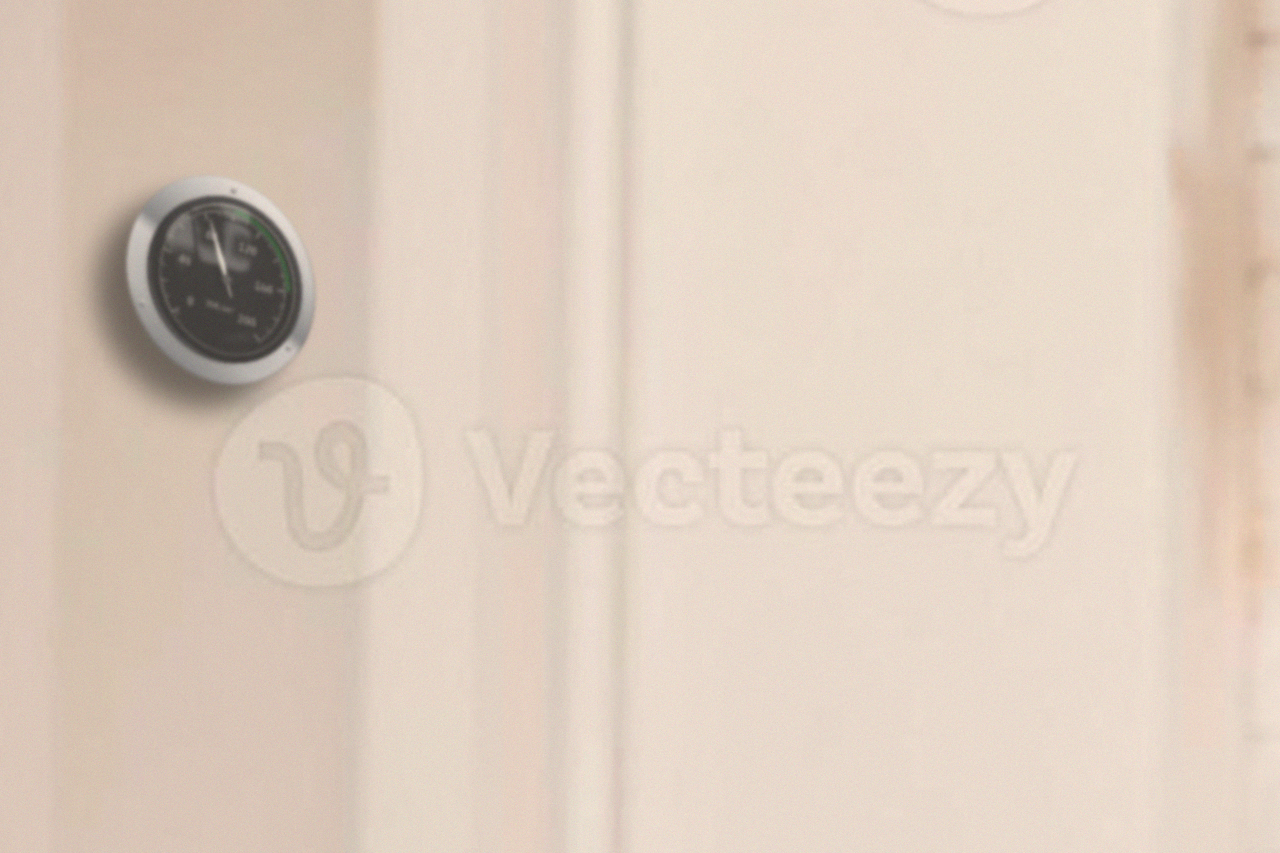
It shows {"value": 80, "unit": "psi"}
